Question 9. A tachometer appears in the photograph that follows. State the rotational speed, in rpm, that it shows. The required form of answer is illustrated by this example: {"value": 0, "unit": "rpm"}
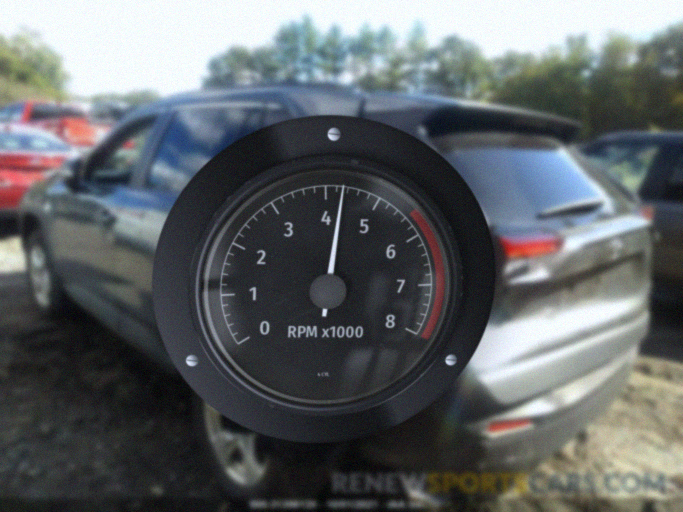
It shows {"value": 4300, "unit": "rpm"}
